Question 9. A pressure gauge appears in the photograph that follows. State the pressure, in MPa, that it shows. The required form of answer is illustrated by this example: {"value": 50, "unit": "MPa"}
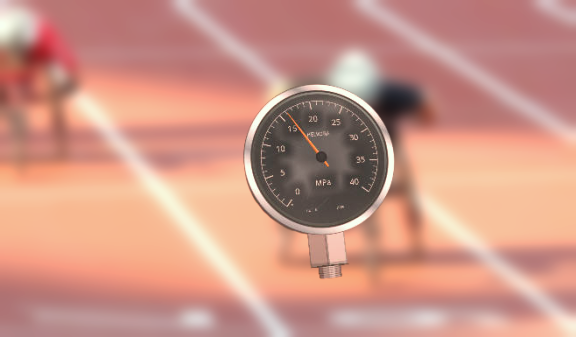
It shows {"value": 16, "unit": "MPa"}
